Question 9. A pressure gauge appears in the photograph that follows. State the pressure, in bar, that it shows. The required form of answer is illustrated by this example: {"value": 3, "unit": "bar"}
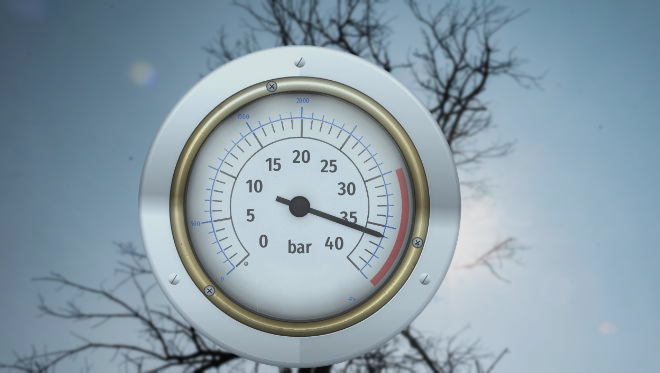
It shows {"value": 36, "unit": "bar"}
